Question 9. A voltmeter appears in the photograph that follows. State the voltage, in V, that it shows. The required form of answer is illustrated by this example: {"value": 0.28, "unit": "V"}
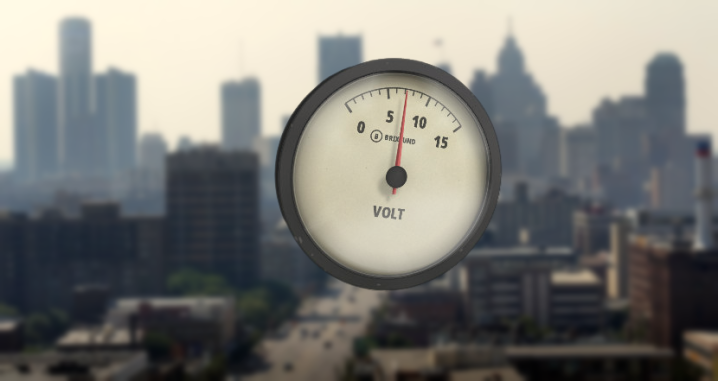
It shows {"value": 7, "unit": "V"}
